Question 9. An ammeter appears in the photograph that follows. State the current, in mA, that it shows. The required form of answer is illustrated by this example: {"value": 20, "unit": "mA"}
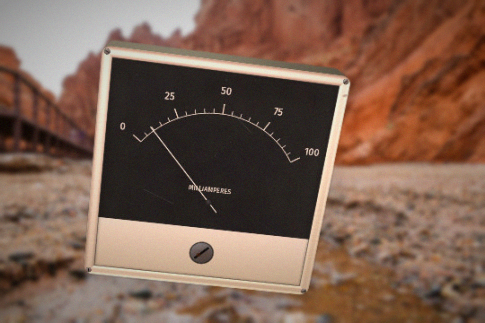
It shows {"value": 10, "unit": "mA"}
